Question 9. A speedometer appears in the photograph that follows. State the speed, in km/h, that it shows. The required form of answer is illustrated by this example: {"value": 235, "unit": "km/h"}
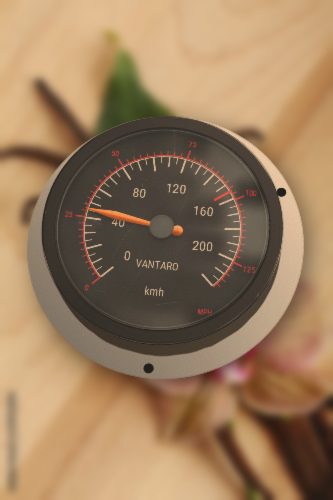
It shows {"value": 45, "unit": "km/h"}
